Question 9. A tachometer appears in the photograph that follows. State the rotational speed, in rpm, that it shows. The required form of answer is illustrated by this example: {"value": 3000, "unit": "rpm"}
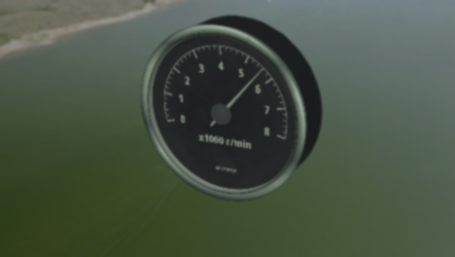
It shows {"value": 5600, "unit": "rpm"}
